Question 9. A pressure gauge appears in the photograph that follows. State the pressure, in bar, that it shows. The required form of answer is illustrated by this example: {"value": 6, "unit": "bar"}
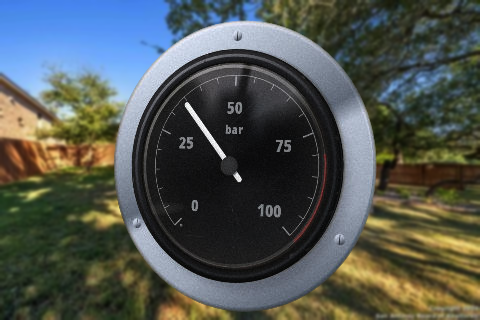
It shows {"value": 35, "unit": "bar"}
